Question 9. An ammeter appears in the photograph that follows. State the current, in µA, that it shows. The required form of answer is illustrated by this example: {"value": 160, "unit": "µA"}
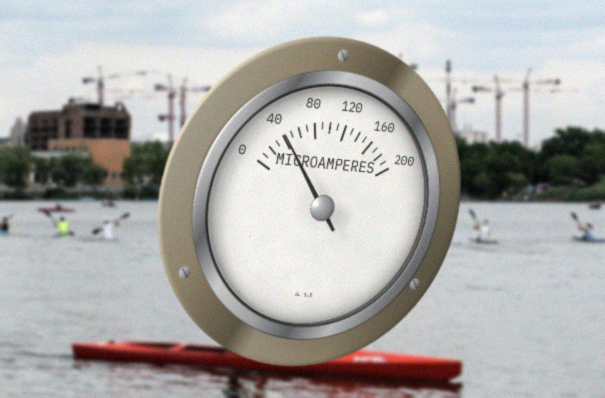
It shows {"value": 40, "unit": "µA"}
